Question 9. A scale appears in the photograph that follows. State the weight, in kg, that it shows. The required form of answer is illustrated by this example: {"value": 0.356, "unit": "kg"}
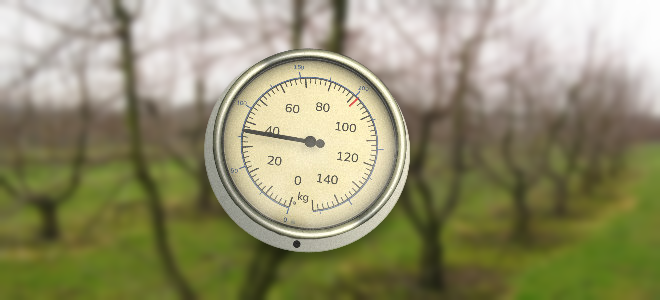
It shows {"value": 36, "unit": "kg"}
